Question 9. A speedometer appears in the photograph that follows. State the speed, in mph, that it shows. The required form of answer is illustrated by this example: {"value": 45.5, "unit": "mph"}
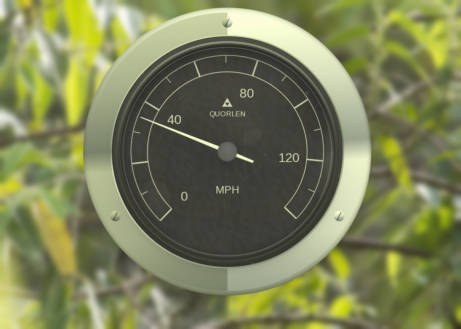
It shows {"value": 35, "unit": "mph"}
